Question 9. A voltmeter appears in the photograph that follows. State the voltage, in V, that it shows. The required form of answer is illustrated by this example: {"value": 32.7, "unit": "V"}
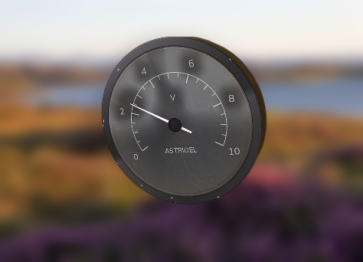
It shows {"value": 2.5, "unit": "V"}
